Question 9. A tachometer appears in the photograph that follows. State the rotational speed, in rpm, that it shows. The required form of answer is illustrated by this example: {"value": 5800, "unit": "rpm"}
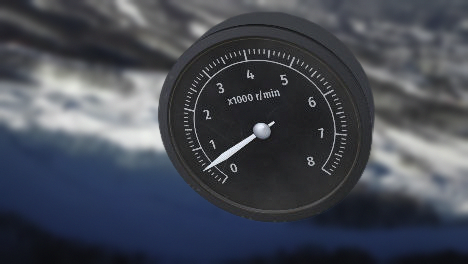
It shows {"value": 500, "unit": "rpm"}
